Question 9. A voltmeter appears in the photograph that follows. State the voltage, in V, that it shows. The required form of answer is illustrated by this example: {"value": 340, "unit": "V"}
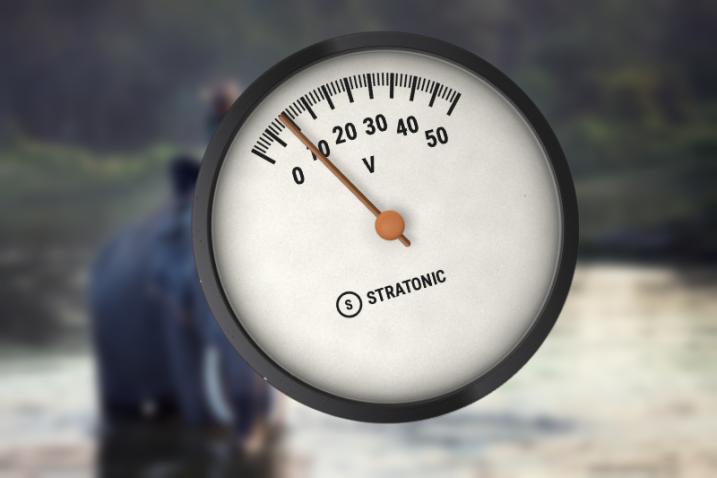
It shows {"value": 9, "unit": "V"}
